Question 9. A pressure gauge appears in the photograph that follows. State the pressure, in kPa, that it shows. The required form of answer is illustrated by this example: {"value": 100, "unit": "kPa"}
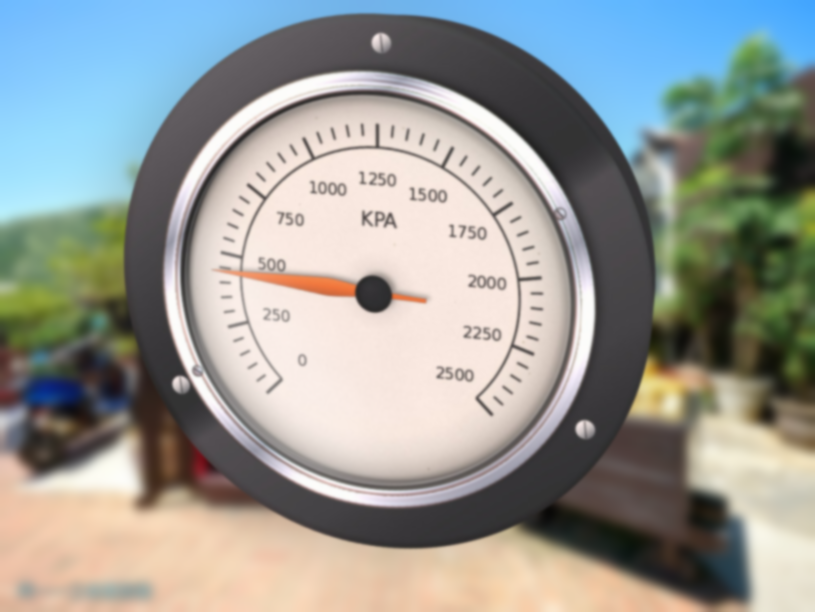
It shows {"value": 450, "unit": "kPa"}
